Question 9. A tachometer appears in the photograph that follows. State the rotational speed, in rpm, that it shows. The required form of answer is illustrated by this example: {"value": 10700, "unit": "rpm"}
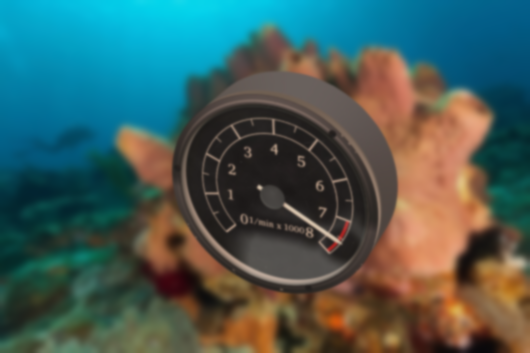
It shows {"value": 7500, "unit": "rpm"}
